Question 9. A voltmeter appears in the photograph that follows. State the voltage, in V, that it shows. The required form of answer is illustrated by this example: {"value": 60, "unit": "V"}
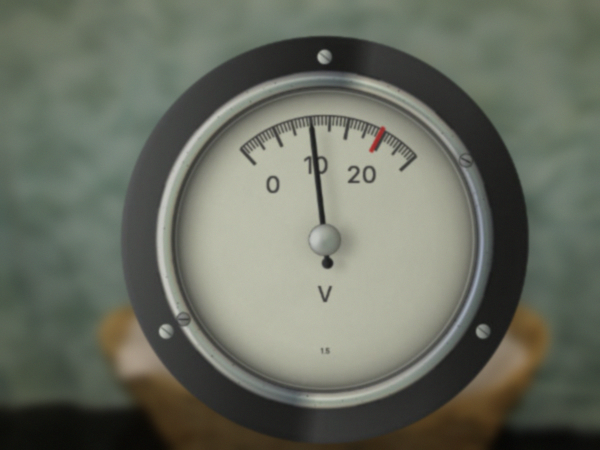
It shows {"value": 10, "unit": "V"}
